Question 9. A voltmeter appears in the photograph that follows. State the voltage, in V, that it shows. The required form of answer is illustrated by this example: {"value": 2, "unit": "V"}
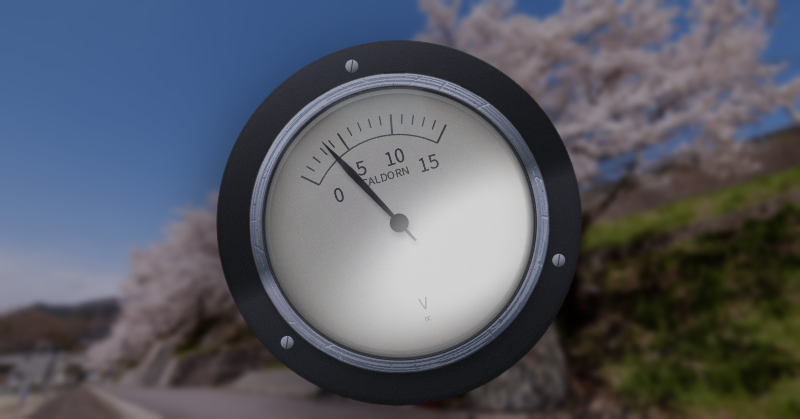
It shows {"value": 3.5, "unit": "V"}
